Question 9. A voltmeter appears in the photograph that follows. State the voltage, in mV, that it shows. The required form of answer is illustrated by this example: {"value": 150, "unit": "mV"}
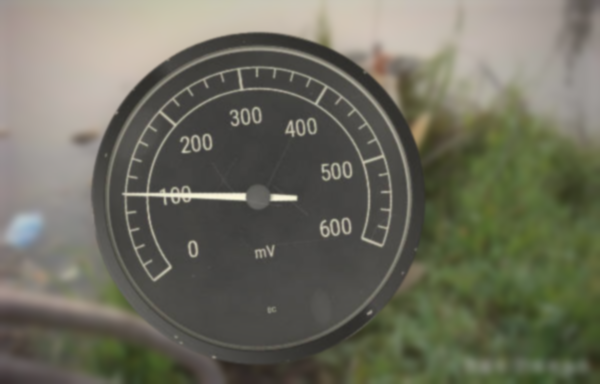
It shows {"value": 100, "unit": "mV"}
